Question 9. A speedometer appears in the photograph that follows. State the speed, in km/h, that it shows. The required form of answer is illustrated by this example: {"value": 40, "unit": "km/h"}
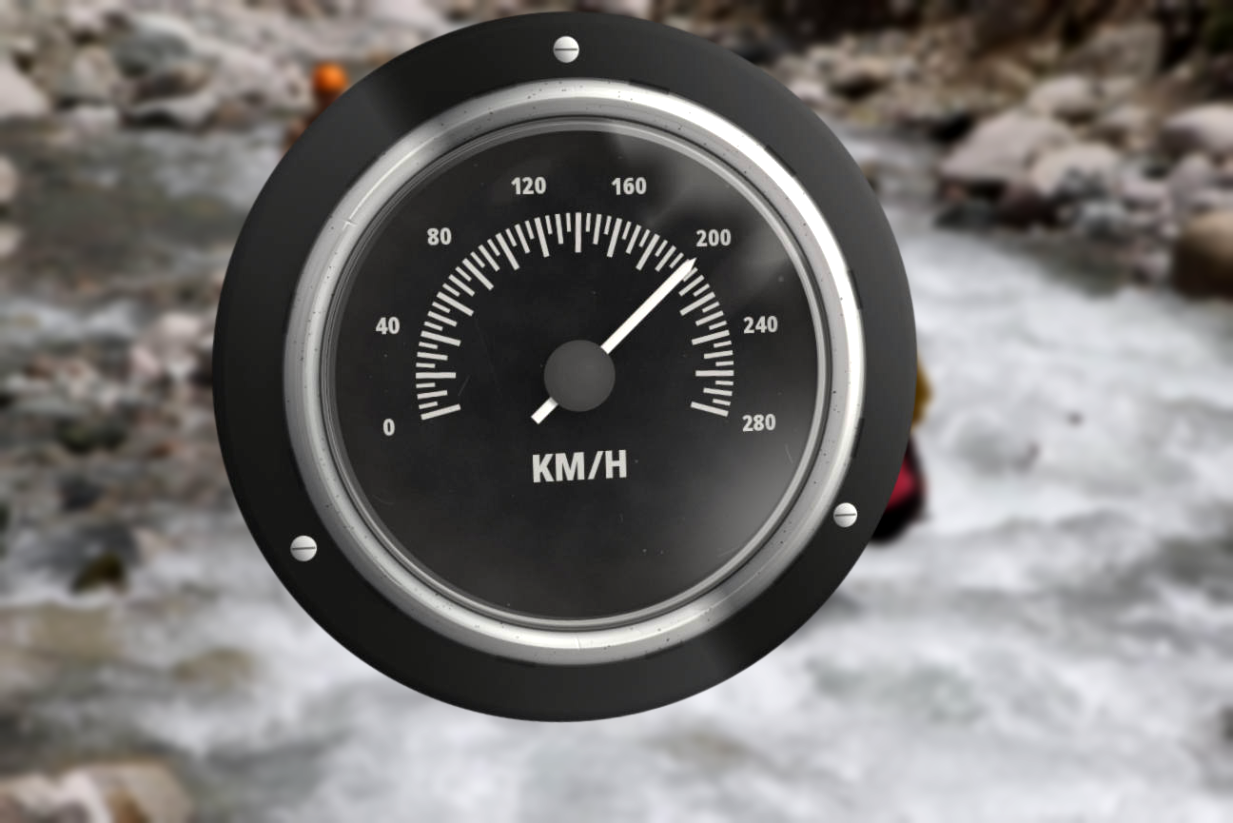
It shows {"value": 200, "unit": "km/h"}
